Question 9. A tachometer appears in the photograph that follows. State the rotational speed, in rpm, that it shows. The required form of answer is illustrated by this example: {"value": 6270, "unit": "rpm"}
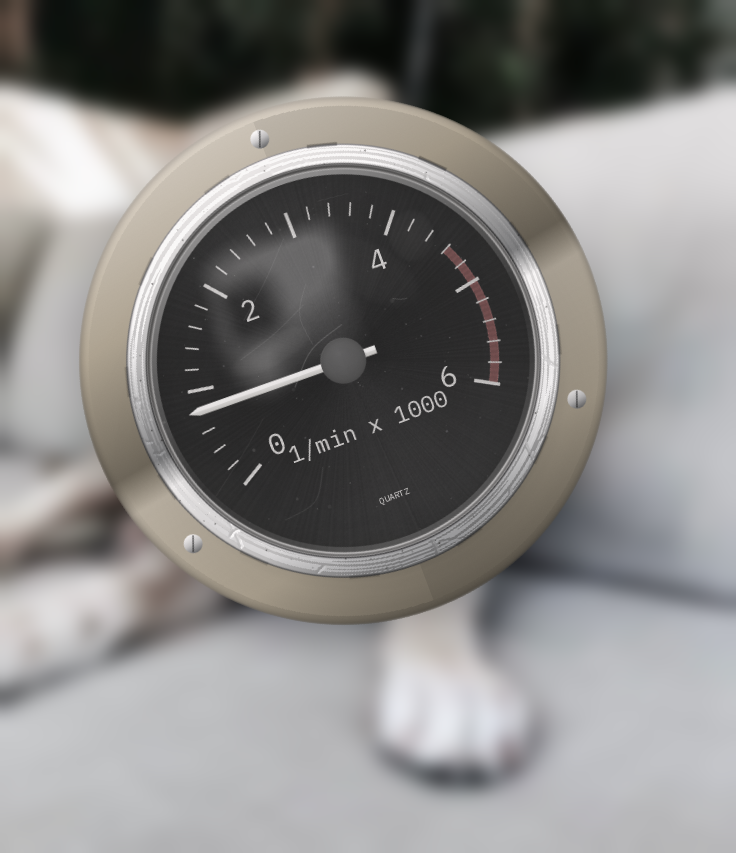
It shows {"value": 800, "unit": "rpm"}
